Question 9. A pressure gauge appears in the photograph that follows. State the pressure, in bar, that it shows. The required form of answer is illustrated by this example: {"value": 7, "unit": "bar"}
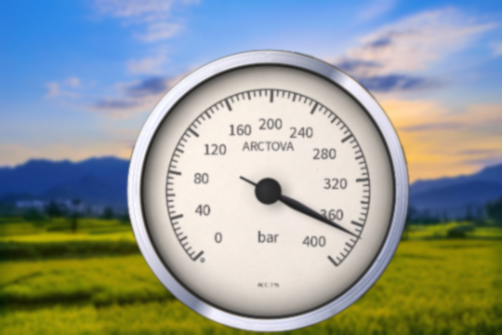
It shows {"value": 370, "unit": "bar"}
